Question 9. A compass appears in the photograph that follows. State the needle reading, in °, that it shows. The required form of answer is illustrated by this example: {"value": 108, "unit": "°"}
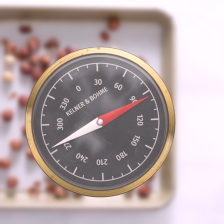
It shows {"value": 95, "unit": "°"}
